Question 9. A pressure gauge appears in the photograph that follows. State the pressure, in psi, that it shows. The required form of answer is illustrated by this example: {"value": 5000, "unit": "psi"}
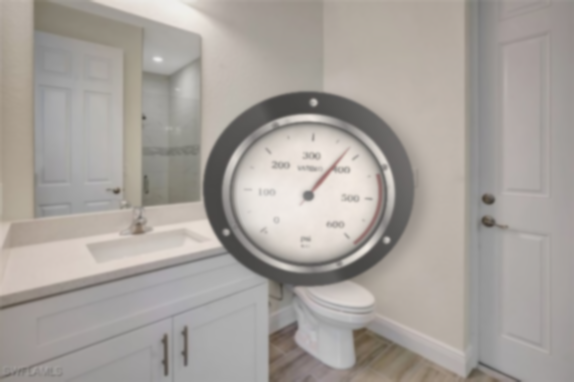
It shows {"value": 375, "unit": "psi"}
